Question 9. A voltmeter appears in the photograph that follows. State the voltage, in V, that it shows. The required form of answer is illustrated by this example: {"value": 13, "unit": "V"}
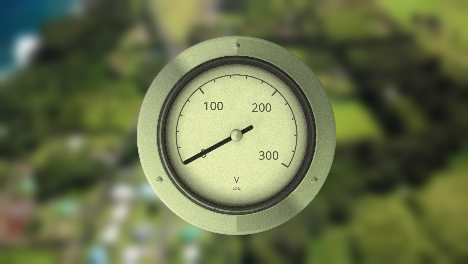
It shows {"value": 0, "unit": "V"}
